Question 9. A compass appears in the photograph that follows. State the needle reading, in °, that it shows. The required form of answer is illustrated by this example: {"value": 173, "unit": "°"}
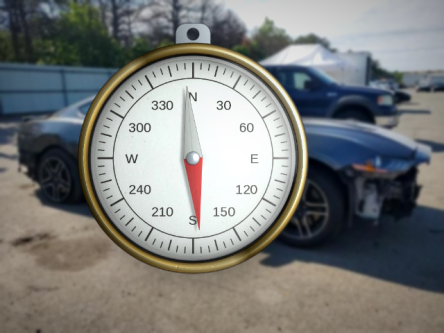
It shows {"value": 175, "unit": "°"}
